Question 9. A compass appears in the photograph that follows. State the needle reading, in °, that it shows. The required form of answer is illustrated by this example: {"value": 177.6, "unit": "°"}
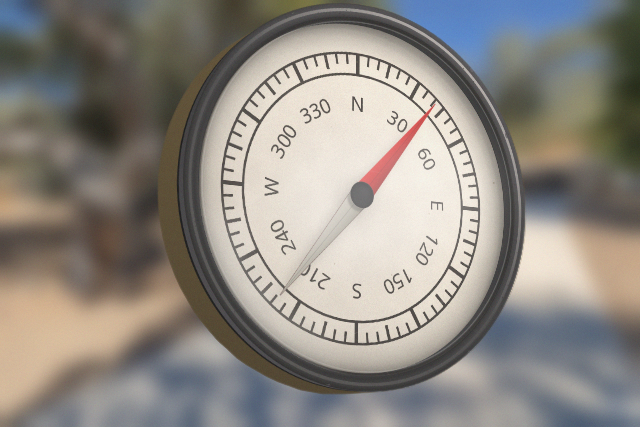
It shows {"value": 40, "unit": "°"}
